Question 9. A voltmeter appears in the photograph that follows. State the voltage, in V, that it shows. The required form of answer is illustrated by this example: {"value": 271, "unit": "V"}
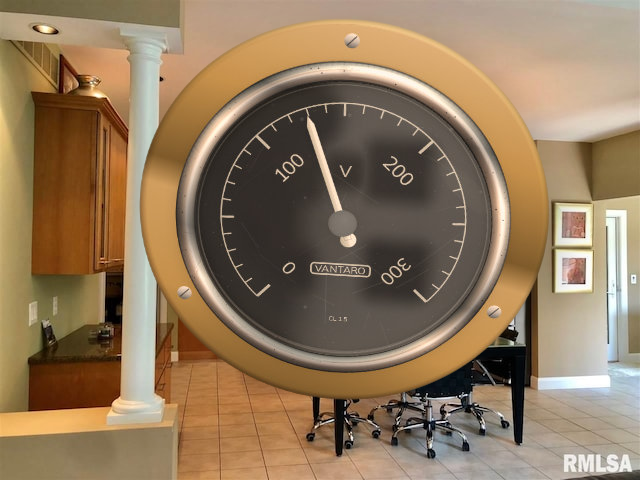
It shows {"value": 130, "unit": "V"}
